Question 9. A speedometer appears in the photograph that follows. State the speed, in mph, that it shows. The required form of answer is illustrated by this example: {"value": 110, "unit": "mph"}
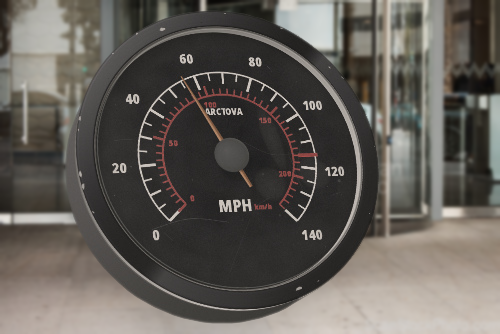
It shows {"value": 55, "unit": "mph"}
